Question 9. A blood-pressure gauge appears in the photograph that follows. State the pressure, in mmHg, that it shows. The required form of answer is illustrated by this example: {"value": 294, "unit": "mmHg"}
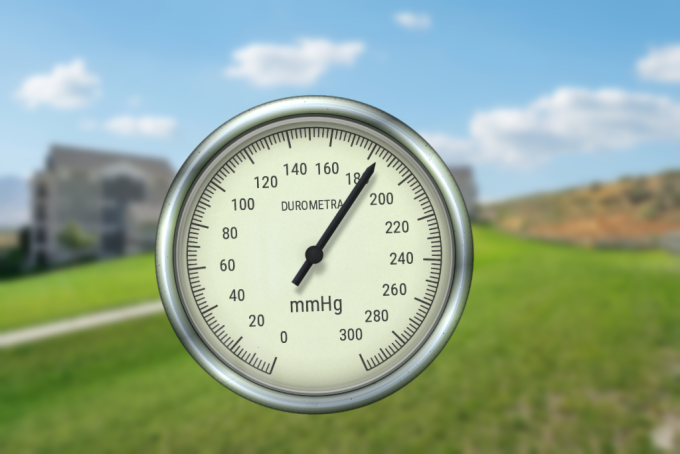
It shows {"value": 184, "unit": "mmHg"}
